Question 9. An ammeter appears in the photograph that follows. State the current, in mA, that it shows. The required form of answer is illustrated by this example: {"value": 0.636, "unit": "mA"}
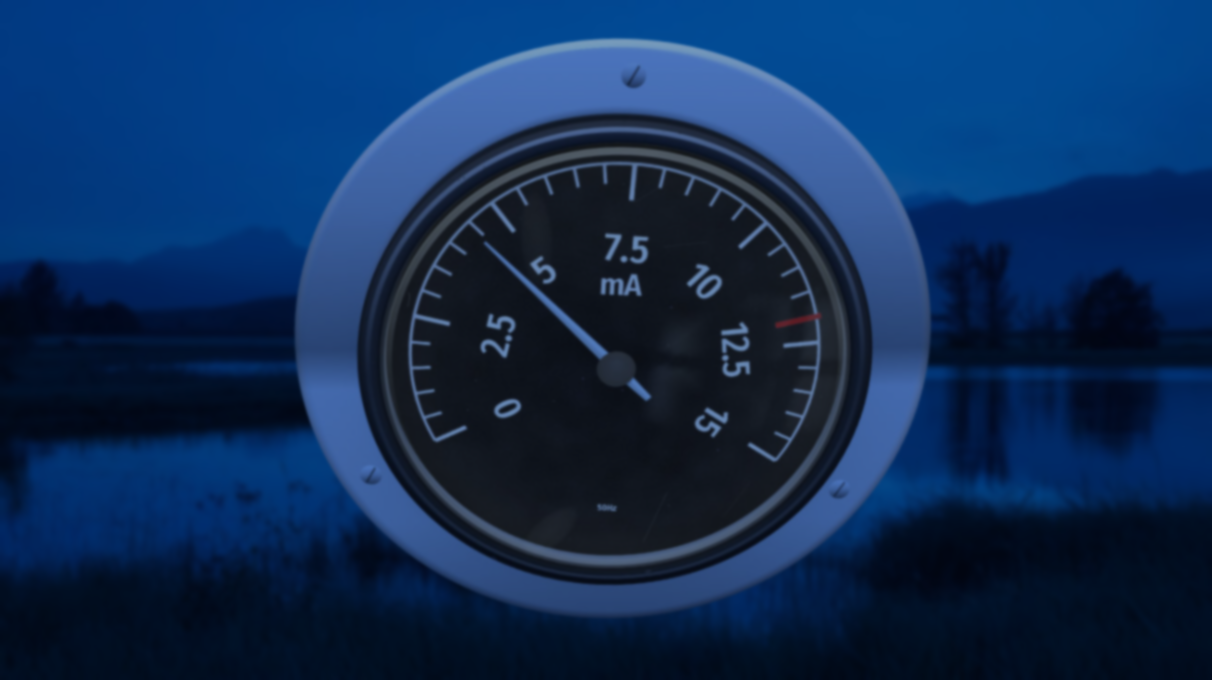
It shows {"value": 4.5, "unit": "mA"}
